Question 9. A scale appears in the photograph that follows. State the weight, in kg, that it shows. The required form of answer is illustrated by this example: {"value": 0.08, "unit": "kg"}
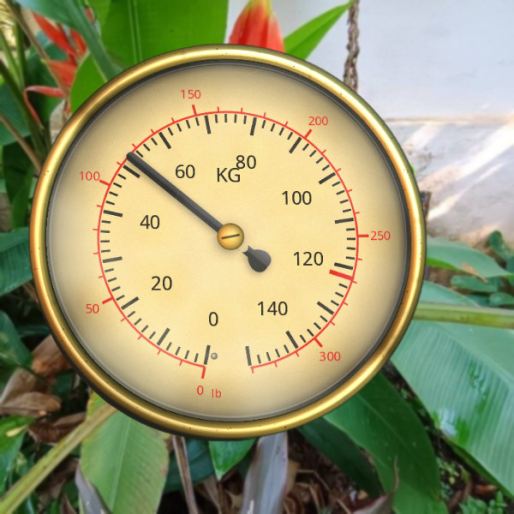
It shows {"value": 52, "unit": "kg"}
